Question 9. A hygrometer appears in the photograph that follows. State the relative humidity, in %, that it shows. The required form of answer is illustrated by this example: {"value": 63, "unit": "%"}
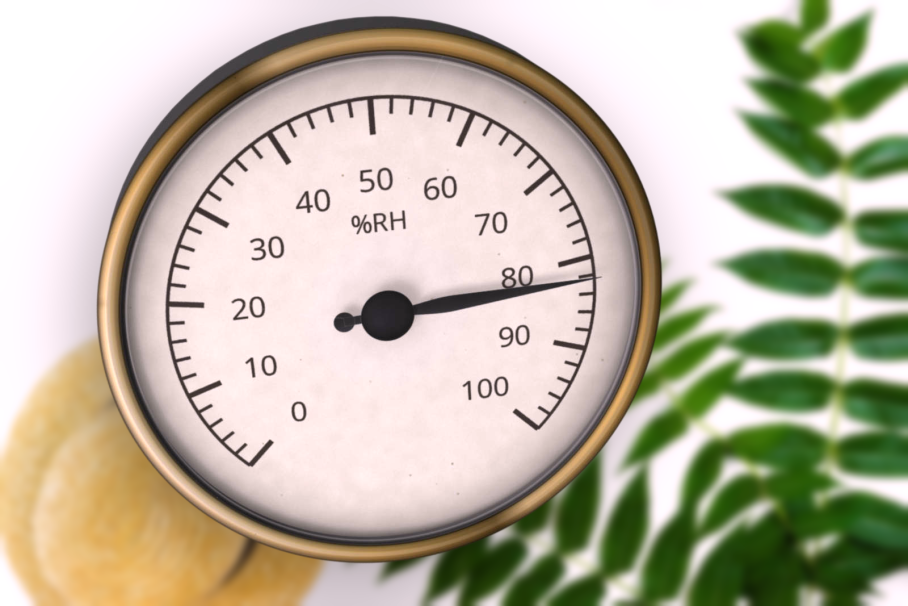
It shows {"value": 82, "unit": "%"}
